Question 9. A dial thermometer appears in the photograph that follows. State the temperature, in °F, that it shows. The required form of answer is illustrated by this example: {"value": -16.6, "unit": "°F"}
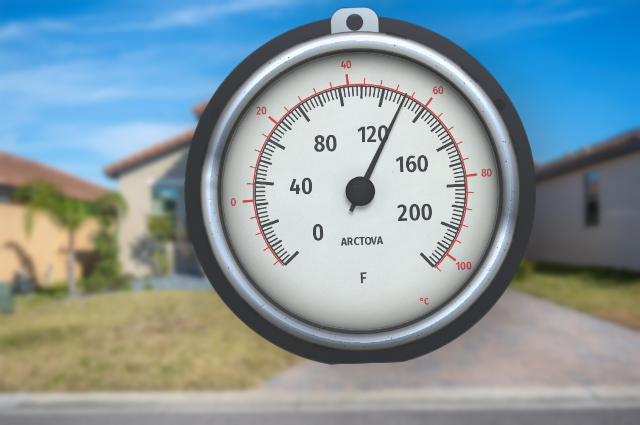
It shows {"value": 130, "unit": "°F"}
